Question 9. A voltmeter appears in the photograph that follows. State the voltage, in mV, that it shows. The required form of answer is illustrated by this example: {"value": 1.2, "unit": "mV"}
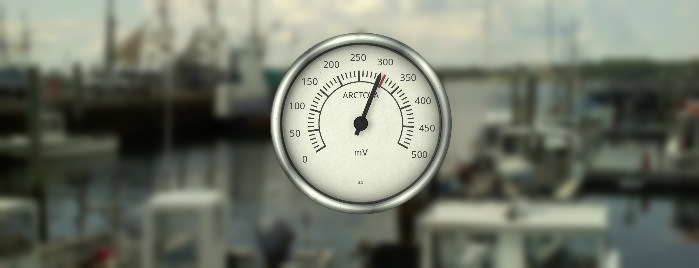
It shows {"value": 300, "unit": "mV"}
